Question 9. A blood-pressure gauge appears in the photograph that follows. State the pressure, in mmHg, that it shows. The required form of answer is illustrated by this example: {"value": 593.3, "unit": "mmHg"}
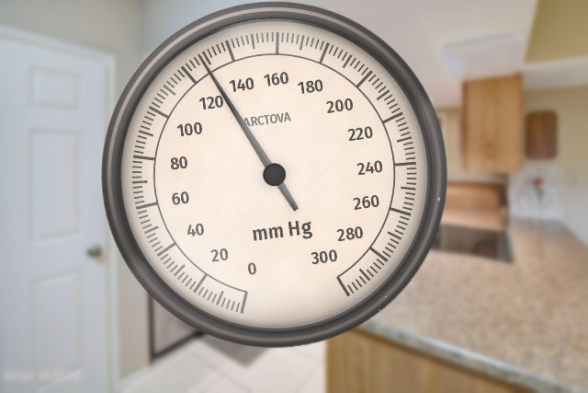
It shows {"value": 128, "unit": "mmHg"}
